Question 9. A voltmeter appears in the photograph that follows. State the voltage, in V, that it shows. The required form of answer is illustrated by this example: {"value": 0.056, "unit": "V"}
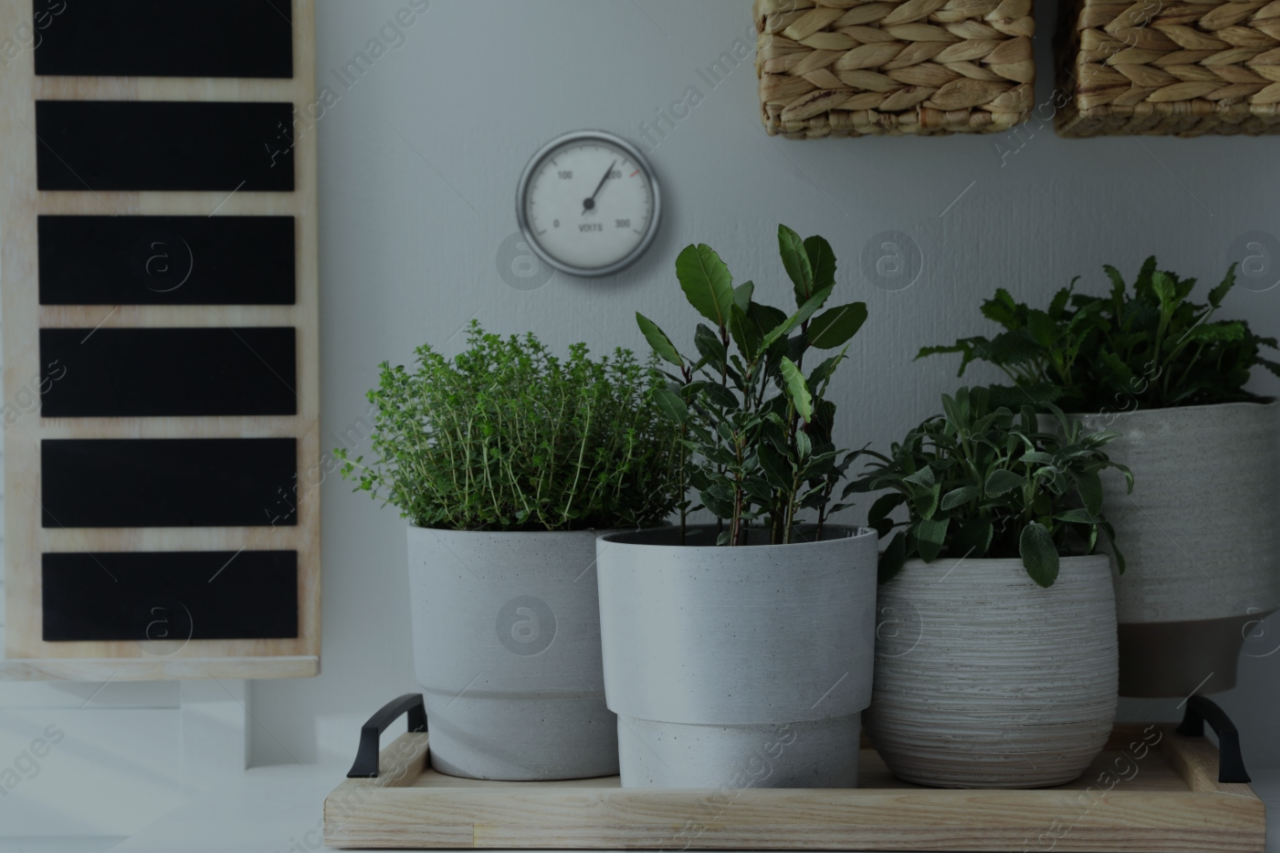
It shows {"value": 190, "unit": "V"}
